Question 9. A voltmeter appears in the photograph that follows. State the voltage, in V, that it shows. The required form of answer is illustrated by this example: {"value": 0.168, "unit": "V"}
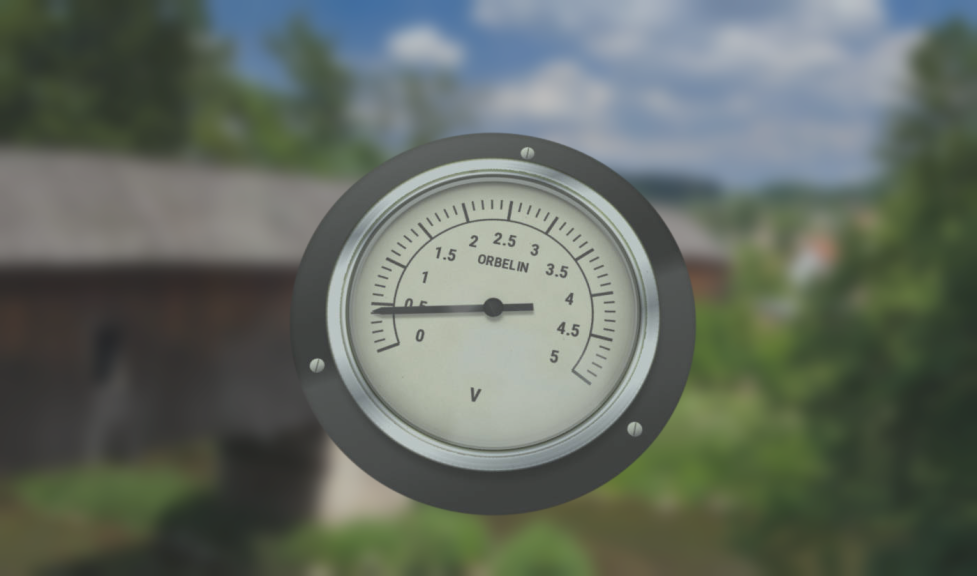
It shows {"value": 0.4, "unit": "V"}
